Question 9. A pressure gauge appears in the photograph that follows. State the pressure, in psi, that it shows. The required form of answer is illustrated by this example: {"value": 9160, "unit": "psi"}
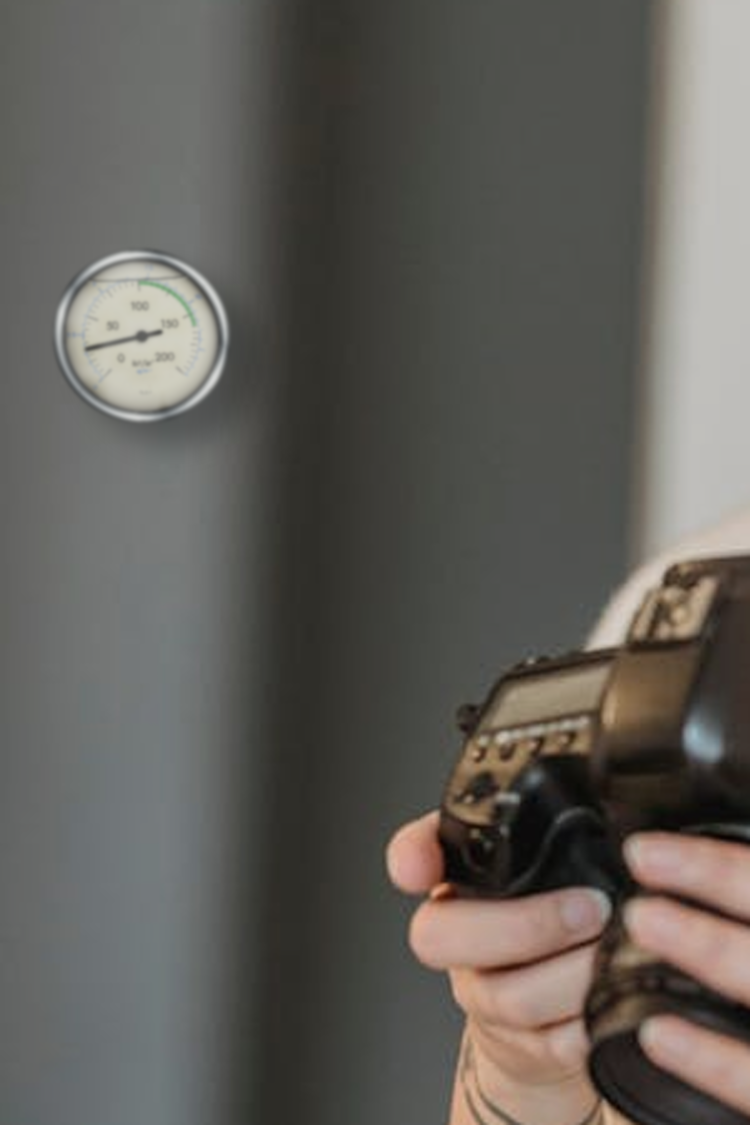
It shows {"value": 25, "unit": "psi"}
